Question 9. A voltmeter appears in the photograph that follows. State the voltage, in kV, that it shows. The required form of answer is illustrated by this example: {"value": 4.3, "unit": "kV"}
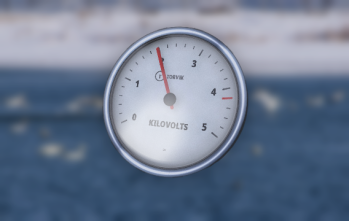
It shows {"value": 2, "unit": "kV"}
